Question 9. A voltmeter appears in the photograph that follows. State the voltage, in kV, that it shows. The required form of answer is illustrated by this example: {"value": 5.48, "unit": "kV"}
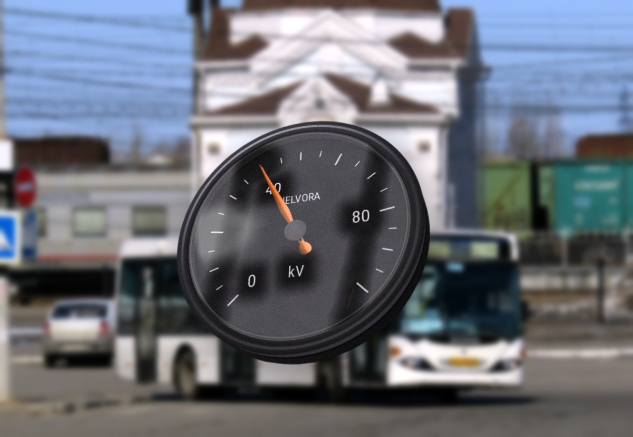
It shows {"value": 40, "unit": "kV"}
